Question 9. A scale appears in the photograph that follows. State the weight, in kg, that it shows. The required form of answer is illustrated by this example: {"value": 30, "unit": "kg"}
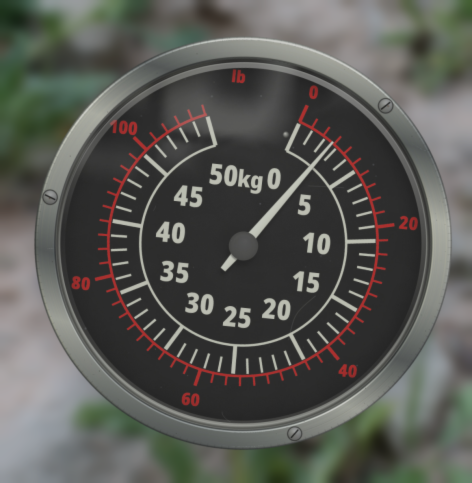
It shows {"value": 2.5, "unit": "kg"}
